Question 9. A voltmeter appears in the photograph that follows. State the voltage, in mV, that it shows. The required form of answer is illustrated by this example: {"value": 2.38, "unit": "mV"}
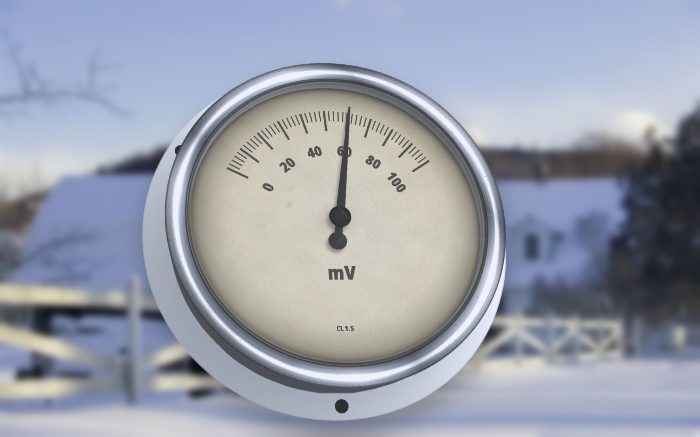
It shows {"value": 60, "unit": "mV"}
